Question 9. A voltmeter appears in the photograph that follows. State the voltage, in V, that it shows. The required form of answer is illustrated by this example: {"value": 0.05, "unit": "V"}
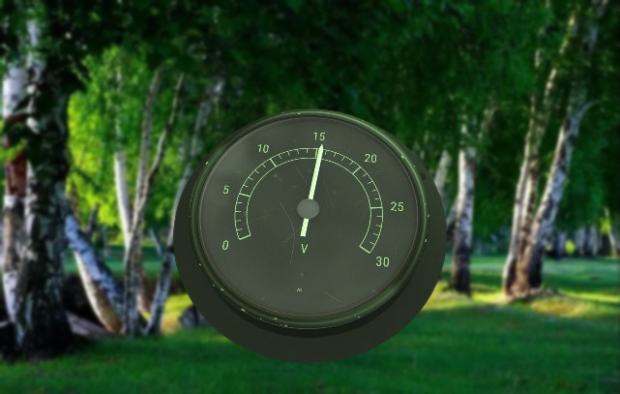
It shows {"value": 15.5, "unit": "V"}
